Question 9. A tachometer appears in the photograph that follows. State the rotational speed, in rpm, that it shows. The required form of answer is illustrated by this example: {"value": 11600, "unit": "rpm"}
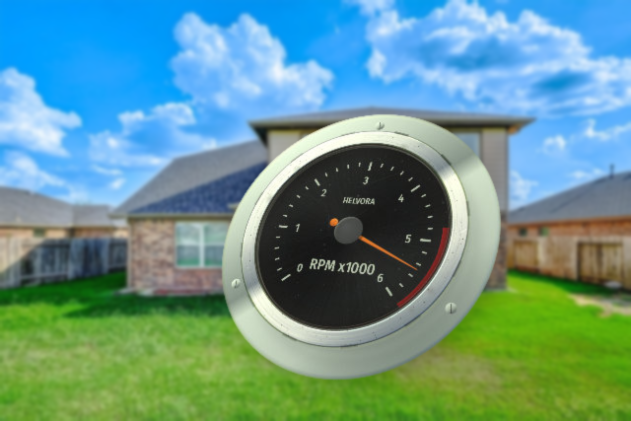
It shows {"value": 5500, "unit": "rpm"}
